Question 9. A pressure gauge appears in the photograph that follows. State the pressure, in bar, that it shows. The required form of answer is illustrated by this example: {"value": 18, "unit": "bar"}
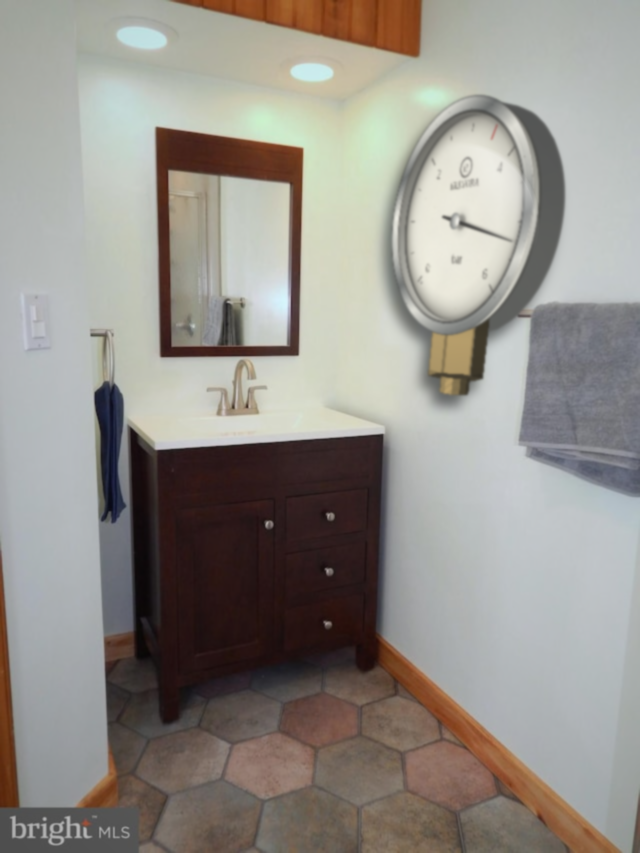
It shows {"value": 5.25, "unit": "bar"}
